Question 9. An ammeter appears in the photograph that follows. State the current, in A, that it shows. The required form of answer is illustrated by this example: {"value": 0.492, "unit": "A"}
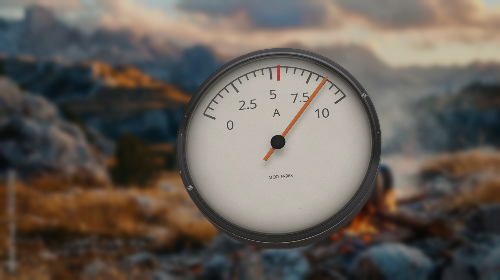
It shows {"value": 8.5, "unit": "A"}
